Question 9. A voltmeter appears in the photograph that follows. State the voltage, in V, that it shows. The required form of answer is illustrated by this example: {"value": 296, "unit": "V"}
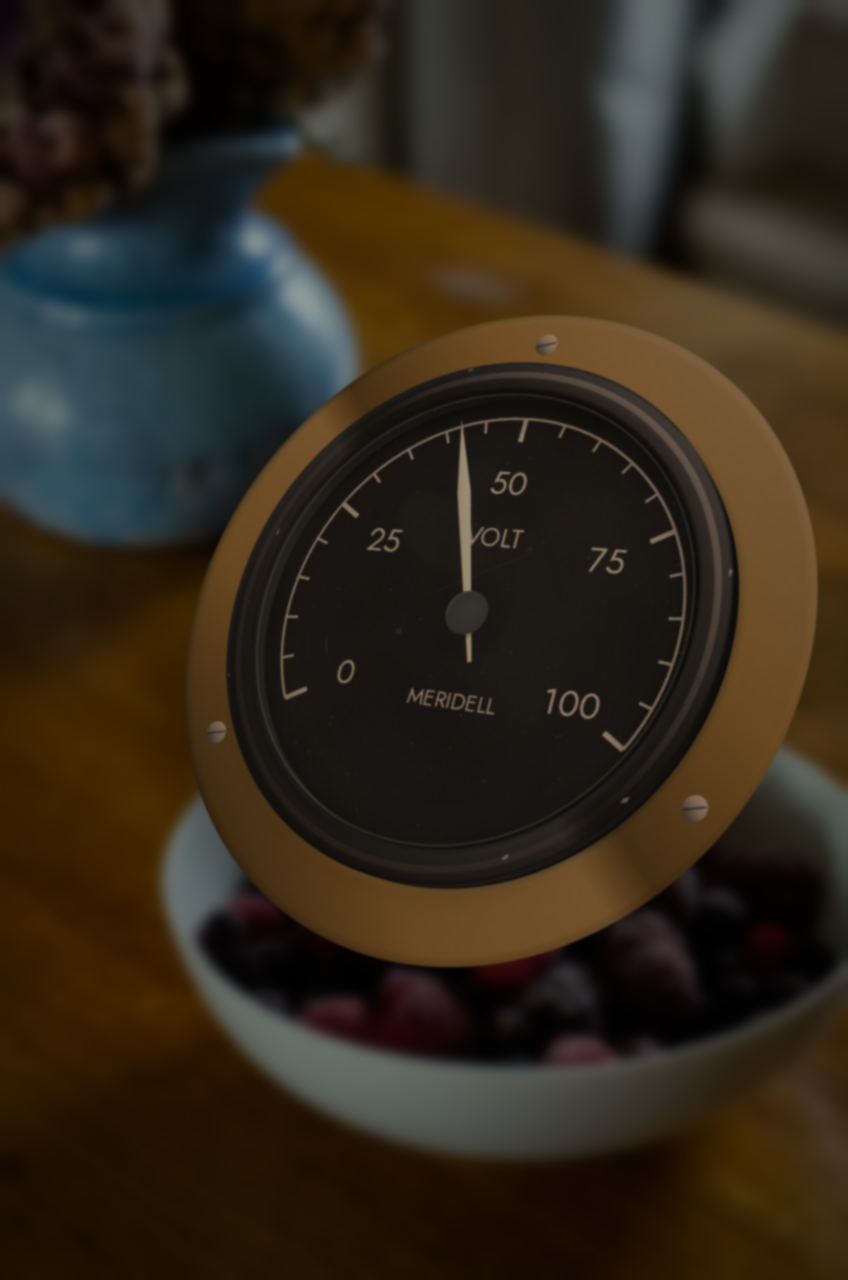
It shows {"value": 42.5, "unit": "V"}
